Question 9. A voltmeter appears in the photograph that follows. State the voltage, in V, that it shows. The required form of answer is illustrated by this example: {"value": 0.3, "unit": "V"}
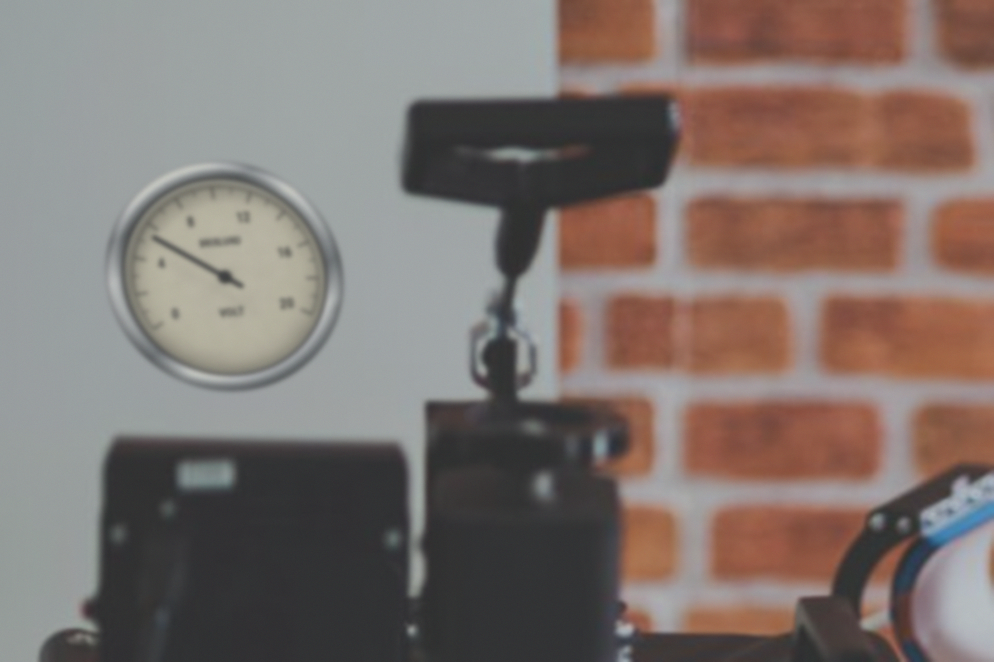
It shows {"value": 5.5, "unit": "V"}
